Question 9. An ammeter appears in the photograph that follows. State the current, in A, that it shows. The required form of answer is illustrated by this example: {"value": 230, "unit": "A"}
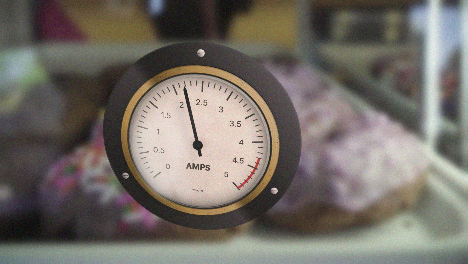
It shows {"value": 2.2, "unit": "A"}
